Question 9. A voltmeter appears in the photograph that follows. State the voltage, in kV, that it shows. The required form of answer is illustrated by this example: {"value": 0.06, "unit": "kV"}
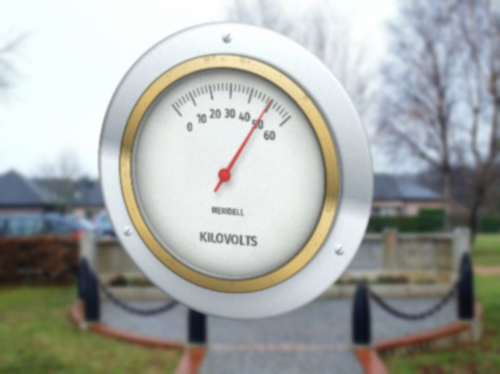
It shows {"value": 50, "unit": "kV"}
